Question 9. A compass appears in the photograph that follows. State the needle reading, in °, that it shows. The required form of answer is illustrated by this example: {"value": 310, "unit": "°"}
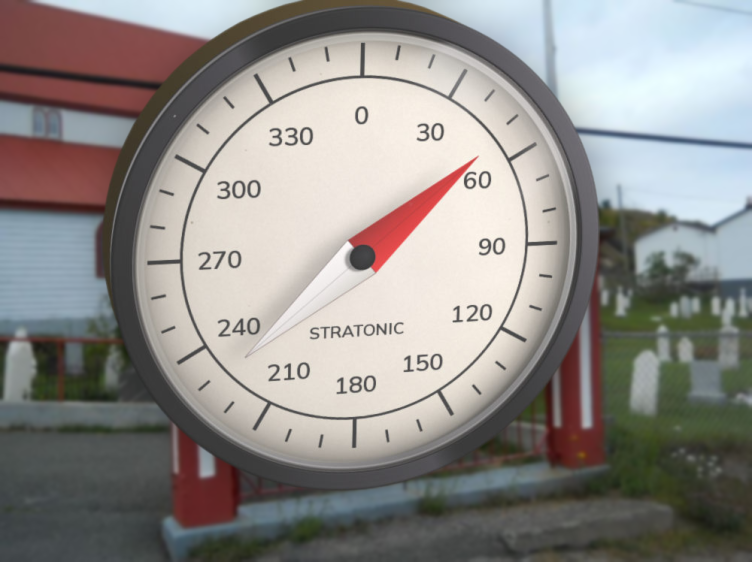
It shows {"value": 50, "unit": "°"}
